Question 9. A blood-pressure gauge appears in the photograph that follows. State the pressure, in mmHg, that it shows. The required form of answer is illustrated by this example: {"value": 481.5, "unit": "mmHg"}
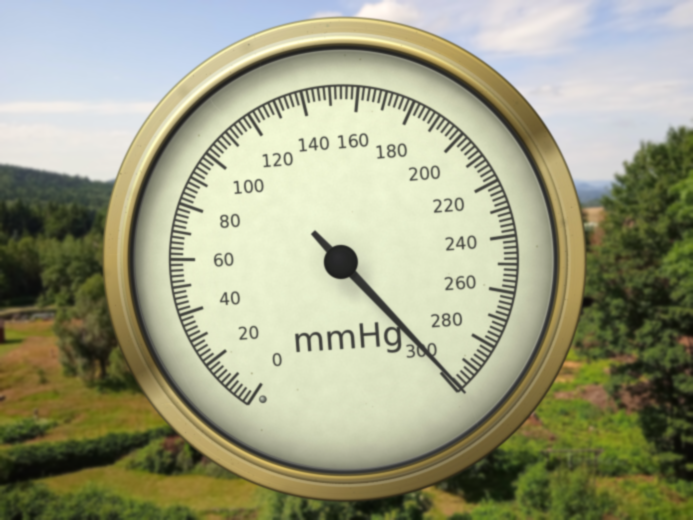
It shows {"value": 298, "unit": "mmHg"}
